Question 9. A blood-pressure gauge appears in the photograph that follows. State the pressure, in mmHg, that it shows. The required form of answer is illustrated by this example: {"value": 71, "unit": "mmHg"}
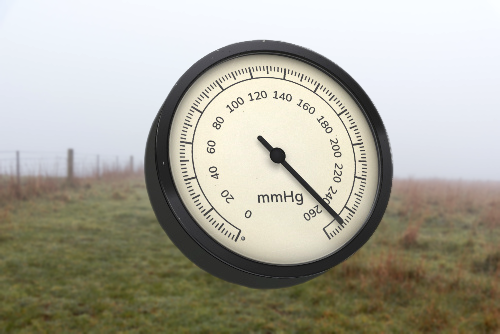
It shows {"value": 250, "unit": "mmHg"}
